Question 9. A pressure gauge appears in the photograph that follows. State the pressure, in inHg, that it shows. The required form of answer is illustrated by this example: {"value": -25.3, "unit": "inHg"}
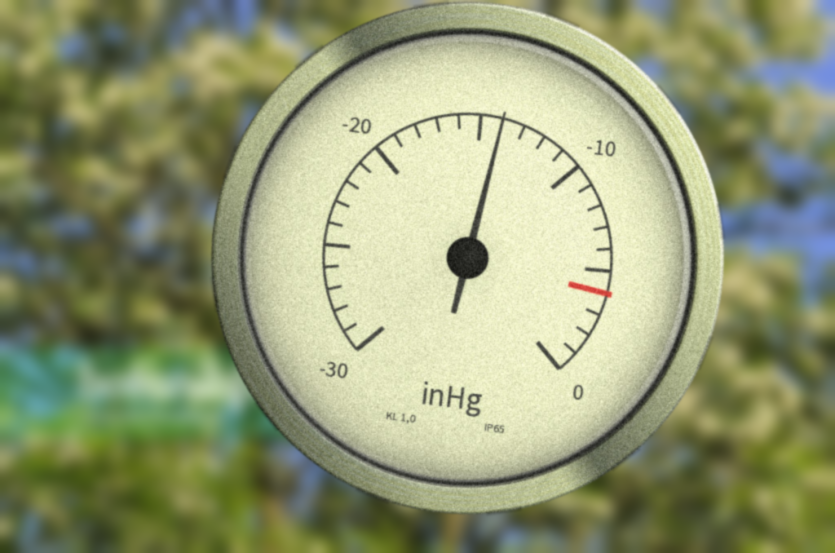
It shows {"value": -14, "unit": "inHg"}
